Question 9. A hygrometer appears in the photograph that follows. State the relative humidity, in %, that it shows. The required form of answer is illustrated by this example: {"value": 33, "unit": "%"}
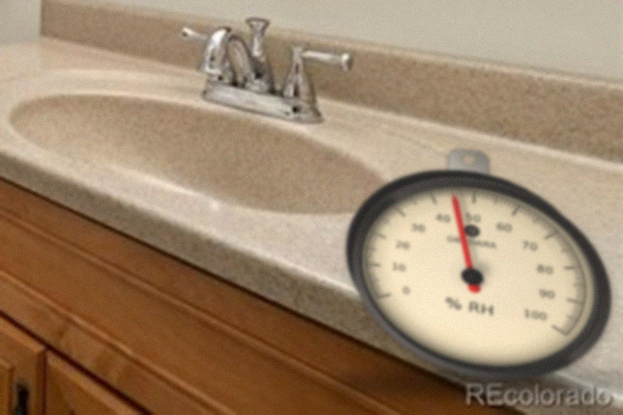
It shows {"value": 45, "unit": "%"}
